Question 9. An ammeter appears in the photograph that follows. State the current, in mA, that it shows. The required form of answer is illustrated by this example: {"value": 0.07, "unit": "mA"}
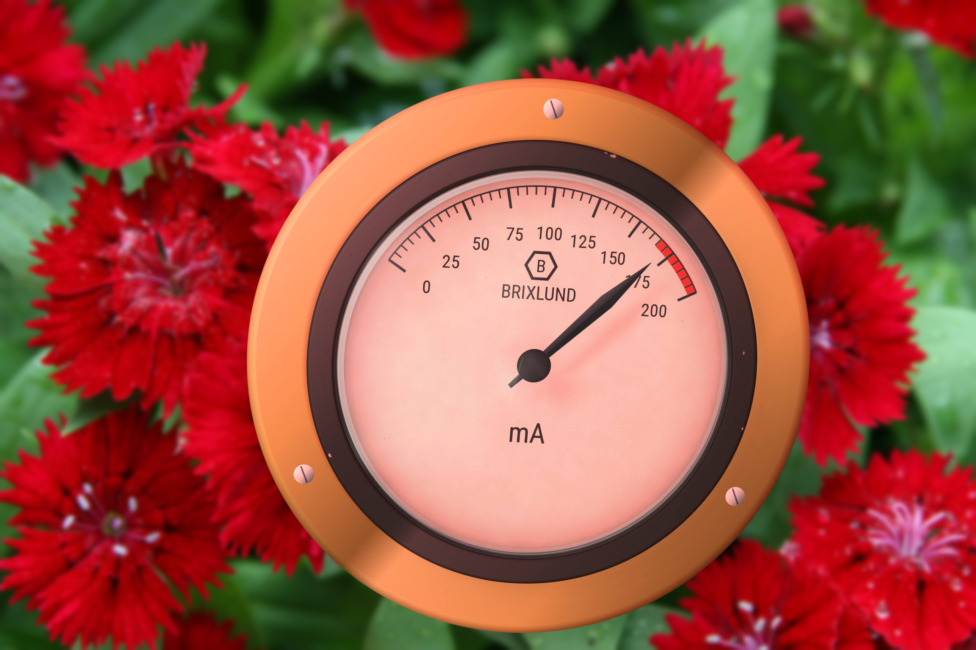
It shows {"value": 170, "unit": "mA"}
